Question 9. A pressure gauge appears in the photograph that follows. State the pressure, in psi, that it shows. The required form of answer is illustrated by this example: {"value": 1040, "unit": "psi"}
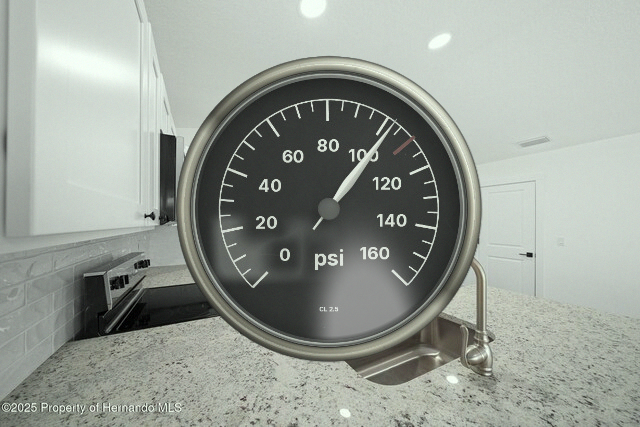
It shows {"value": 102.5, "unit": "psi"}
